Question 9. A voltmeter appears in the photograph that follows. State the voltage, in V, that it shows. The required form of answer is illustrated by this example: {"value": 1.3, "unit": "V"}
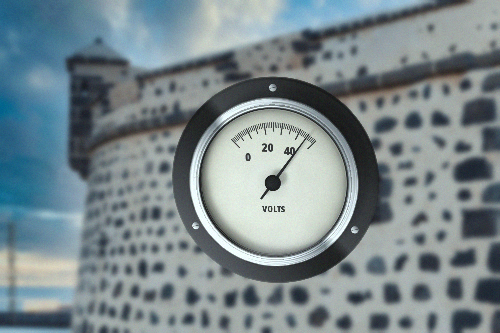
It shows {"value": 45, "unit": "V"}
